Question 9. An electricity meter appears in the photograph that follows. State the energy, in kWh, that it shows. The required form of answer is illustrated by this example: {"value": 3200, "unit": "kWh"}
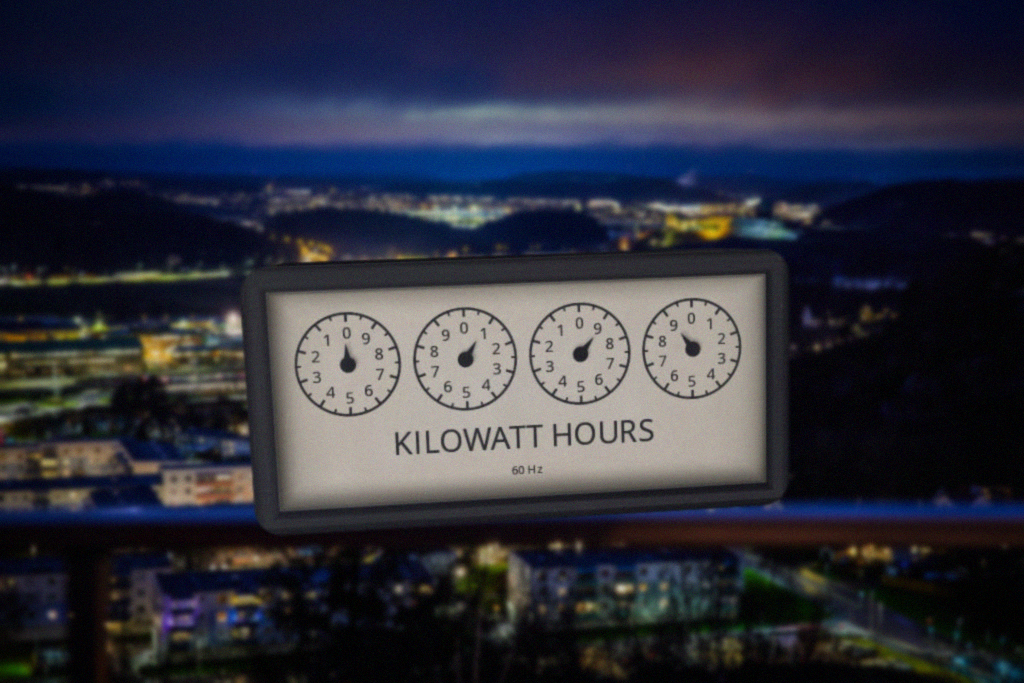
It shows {"value": 89, "unit": "kWh"}
